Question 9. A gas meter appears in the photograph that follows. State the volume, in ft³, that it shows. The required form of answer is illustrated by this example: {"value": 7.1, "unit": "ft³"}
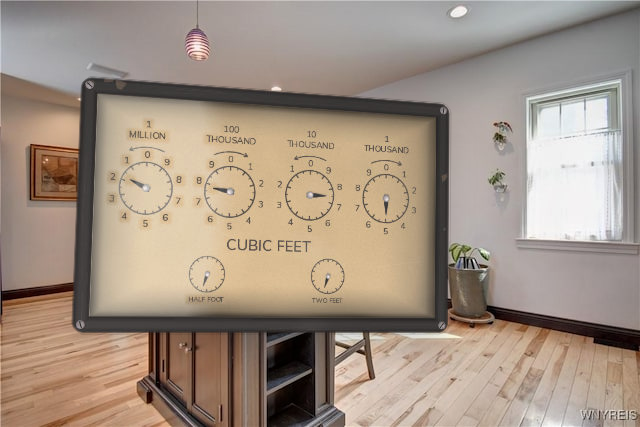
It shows {"value": 177500, "unit": "ft³"}
